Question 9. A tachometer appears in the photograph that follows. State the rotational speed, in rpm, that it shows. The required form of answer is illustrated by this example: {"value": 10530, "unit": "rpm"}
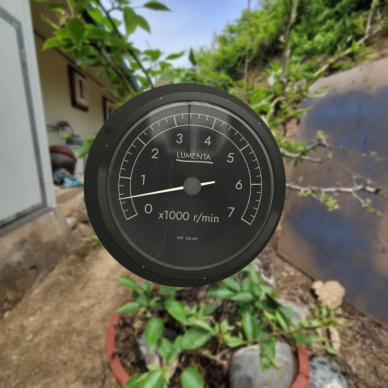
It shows {"value": 500, "unit": "rpm"}
